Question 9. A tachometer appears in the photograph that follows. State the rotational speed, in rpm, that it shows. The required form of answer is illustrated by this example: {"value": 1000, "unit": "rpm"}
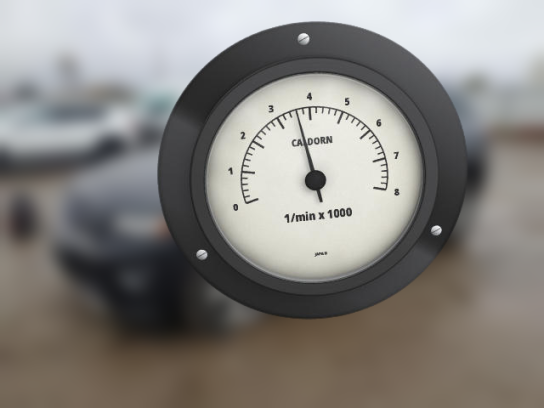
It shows {"value": 3600, "unit": "rpm"}
